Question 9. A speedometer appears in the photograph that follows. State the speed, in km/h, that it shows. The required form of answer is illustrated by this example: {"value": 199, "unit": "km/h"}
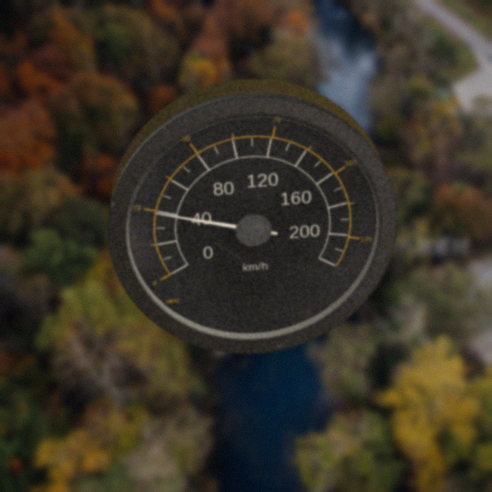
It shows {"value": 40, "unit": "km/h"}
